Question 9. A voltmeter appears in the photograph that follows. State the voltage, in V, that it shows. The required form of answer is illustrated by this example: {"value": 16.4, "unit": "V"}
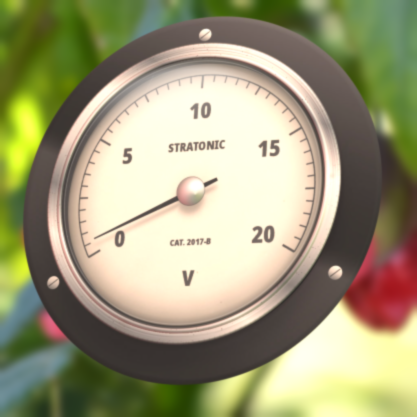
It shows {"value": 0.5, "unit": "V"}
